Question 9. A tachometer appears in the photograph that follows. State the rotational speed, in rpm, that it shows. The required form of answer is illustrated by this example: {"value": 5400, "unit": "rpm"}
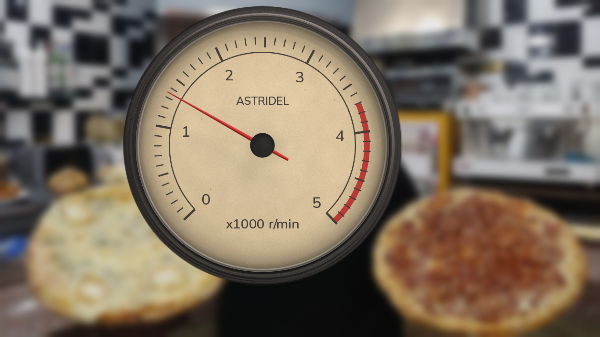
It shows {"value": 1350, "unit": "rpm"}
